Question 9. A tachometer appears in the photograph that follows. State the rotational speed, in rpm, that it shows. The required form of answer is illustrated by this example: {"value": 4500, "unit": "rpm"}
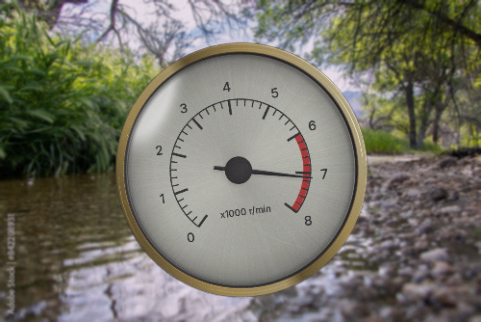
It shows {"value": 7100, "unit": "rpm"}
